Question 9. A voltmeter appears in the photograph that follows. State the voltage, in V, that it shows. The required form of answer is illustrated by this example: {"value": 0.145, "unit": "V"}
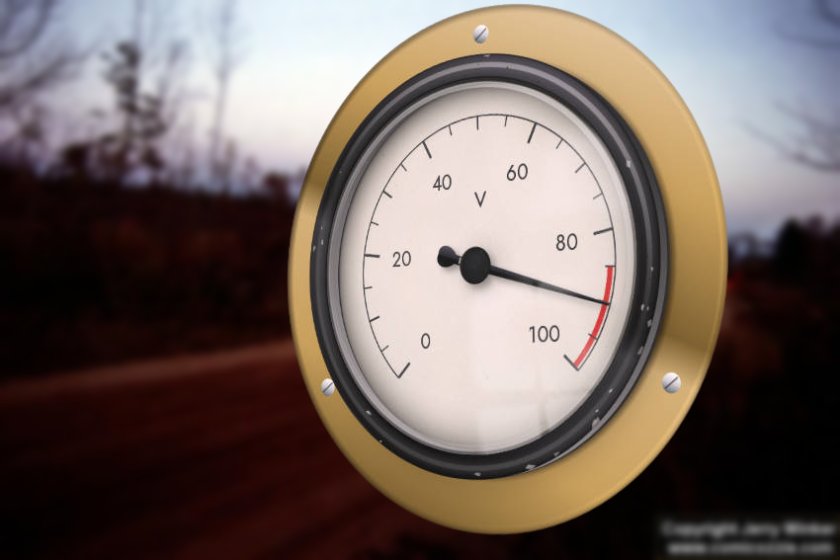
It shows {"value": 90, "unit": "V"}
